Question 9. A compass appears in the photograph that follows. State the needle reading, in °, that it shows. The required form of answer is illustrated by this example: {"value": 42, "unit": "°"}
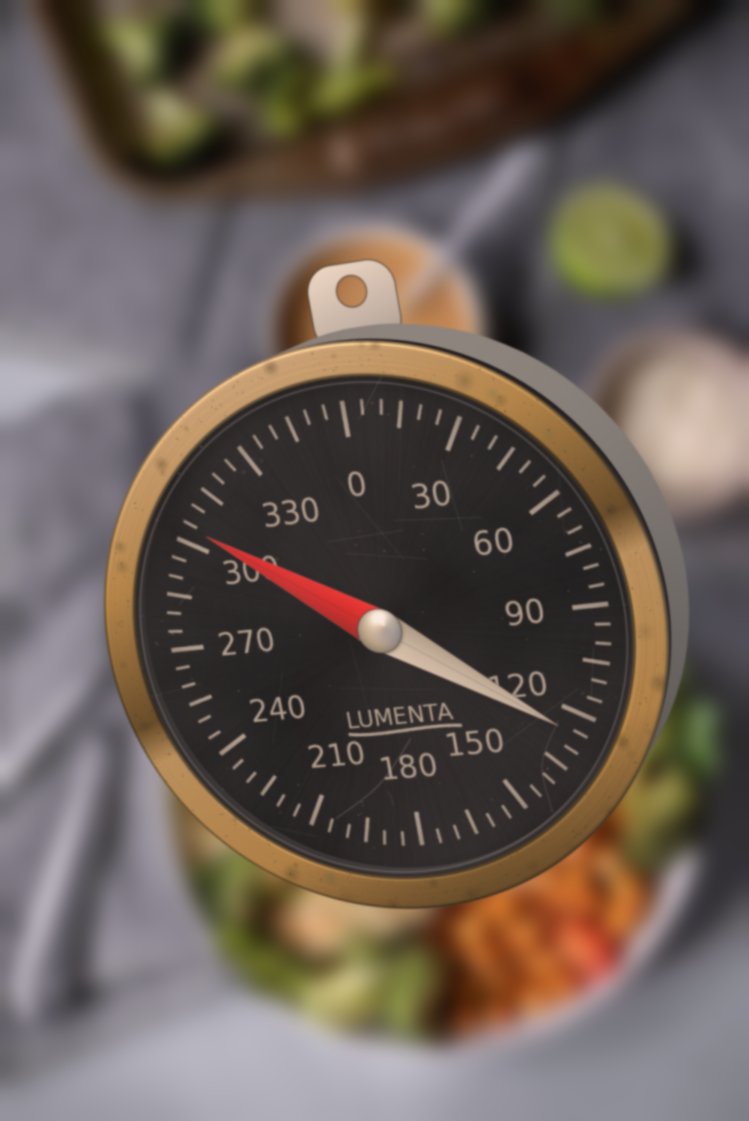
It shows {"value": 305, "unit": "°"}
